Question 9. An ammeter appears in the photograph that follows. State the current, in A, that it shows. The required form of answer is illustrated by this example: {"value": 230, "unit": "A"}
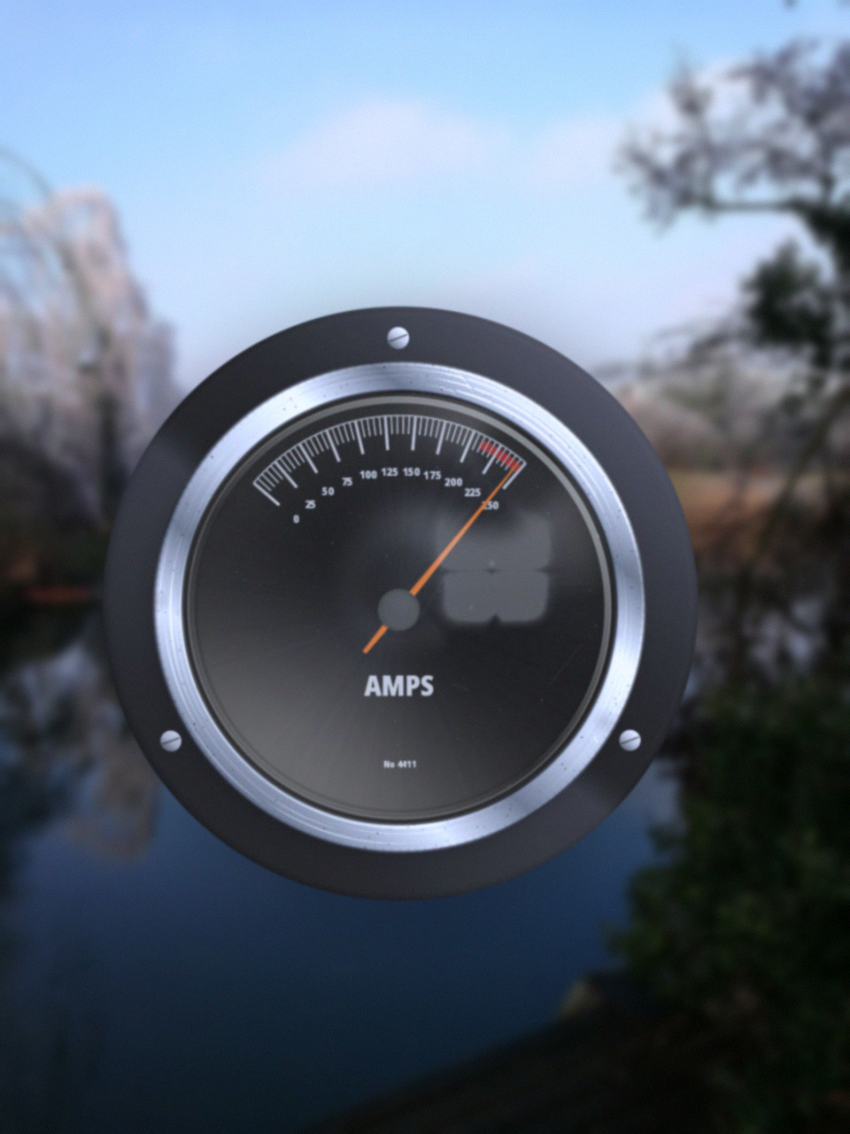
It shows {"value": 245, "unit": "A"}
